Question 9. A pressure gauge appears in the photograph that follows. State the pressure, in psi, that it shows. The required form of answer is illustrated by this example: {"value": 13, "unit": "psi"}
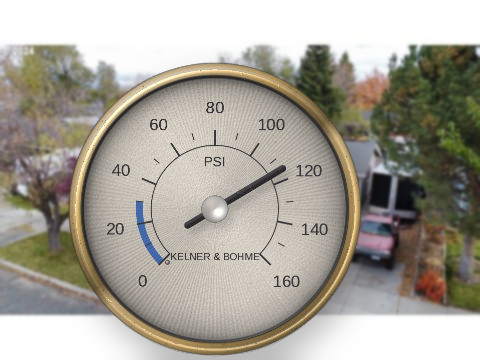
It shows {"value": 115, "unit": "psi"}
